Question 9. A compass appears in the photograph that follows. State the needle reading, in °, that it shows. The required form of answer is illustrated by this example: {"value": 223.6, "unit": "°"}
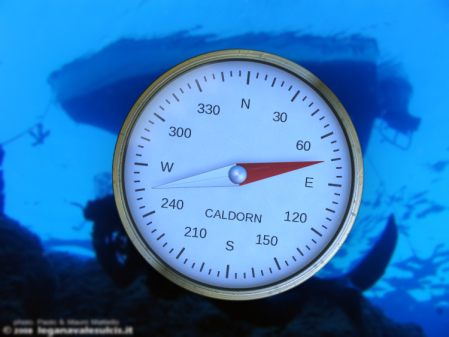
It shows {"value": 75, "unit": "°"}
